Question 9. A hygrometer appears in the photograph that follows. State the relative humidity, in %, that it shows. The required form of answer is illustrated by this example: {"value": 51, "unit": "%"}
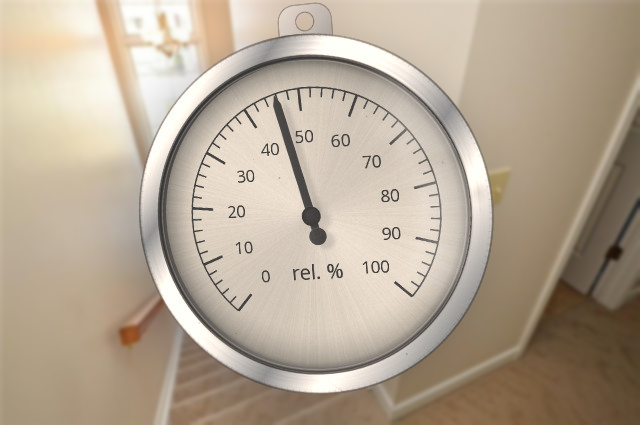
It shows {"value": 46, "unit": "%"}
